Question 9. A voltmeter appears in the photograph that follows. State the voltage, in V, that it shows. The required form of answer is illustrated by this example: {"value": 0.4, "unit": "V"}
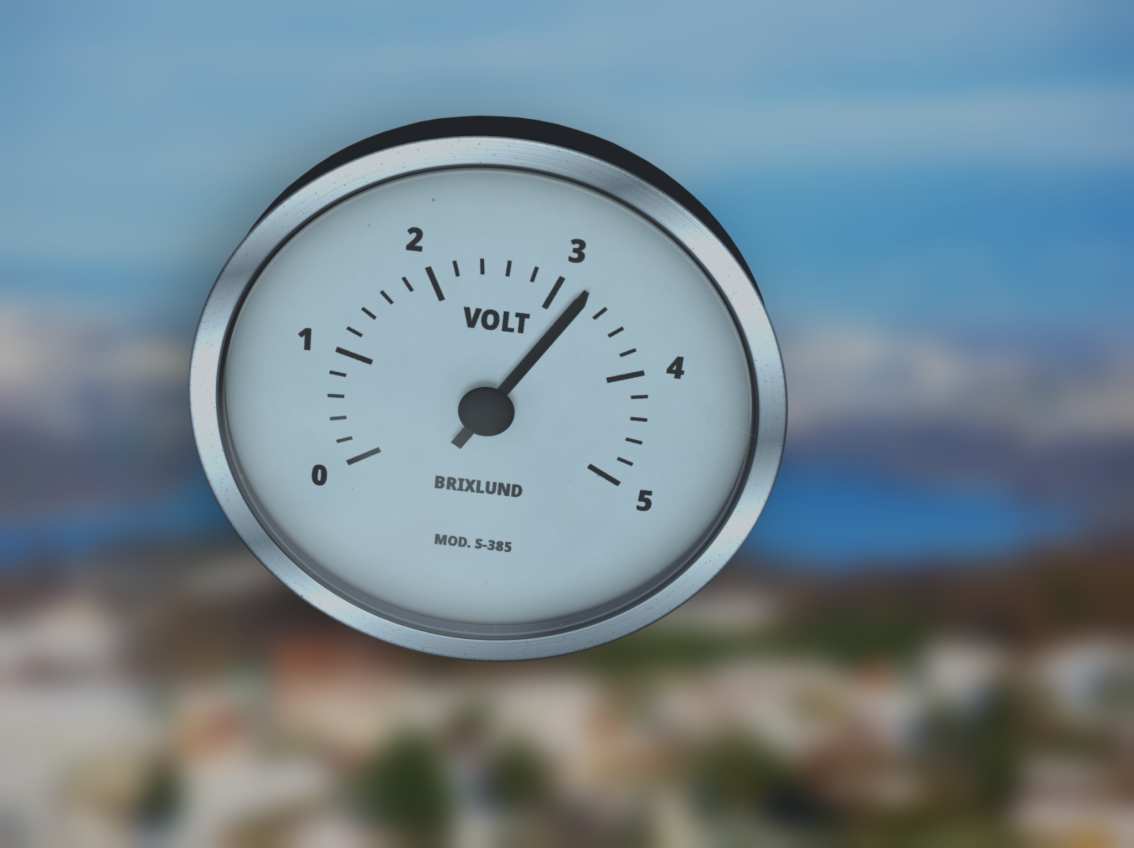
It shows {"value": 3.2, "unit": "V"}
